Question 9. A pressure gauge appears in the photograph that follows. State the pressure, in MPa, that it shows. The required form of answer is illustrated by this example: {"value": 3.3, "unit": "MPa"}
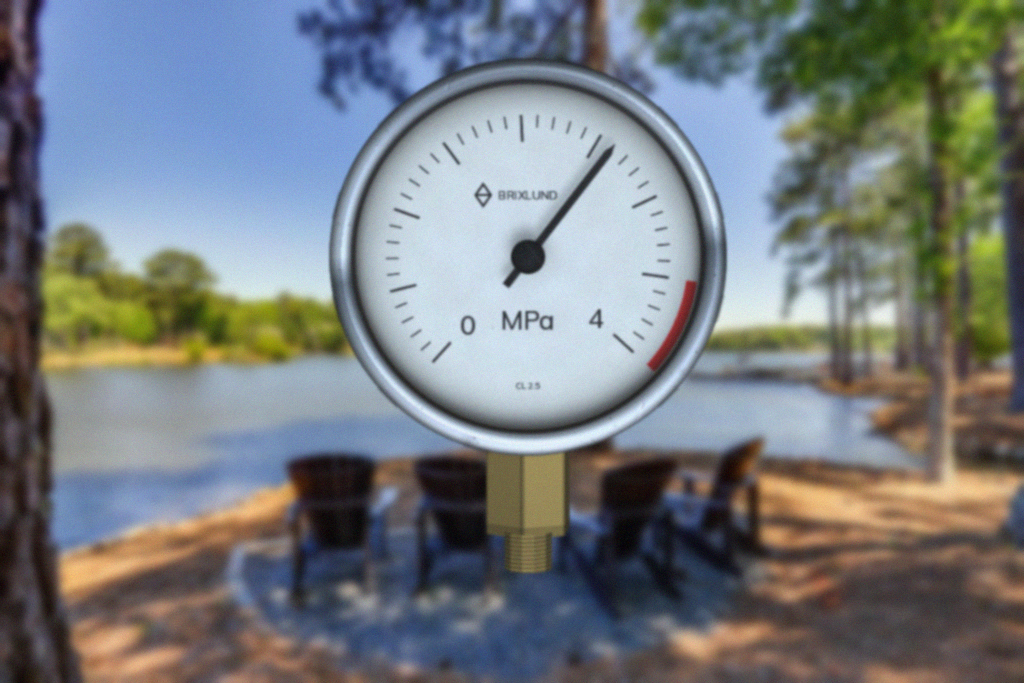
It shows {"value": 2.6, "unit": "MPa"}
